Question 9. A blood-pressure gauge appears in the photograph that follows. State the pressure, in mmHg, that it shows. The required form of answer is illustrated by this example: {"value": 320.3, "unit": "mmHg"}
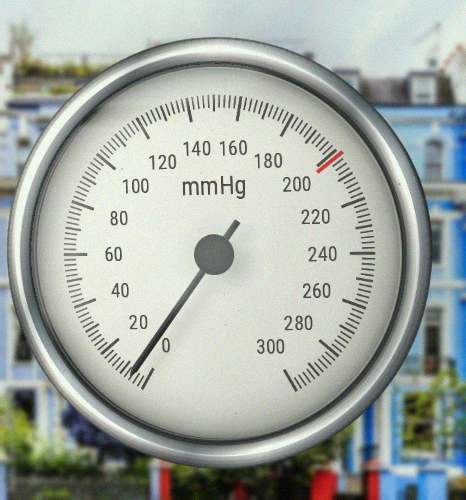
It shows {"value": 6, "unit": "mmHg"}
